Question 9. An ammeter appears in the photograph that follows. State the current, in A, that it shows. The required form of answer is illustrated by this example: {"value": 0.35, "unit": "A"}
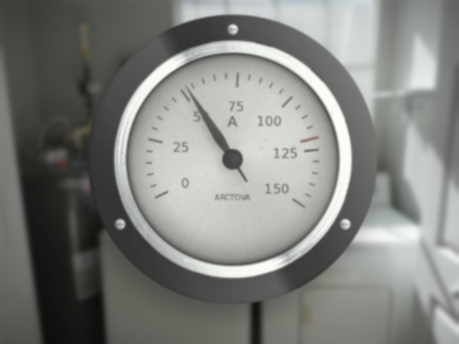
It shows {"value": 52.5, "unit": "A"}
